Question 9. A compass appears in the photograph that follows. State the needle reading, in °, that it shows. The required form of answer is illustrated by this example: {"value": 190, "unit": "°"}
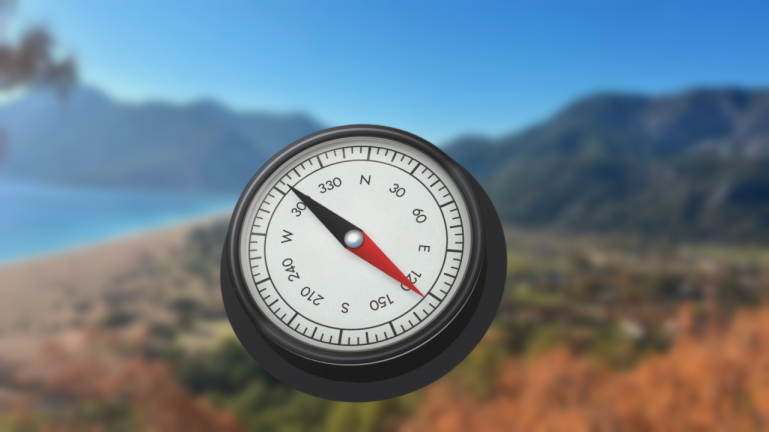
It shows {"value": 125, "unit": "°"}
